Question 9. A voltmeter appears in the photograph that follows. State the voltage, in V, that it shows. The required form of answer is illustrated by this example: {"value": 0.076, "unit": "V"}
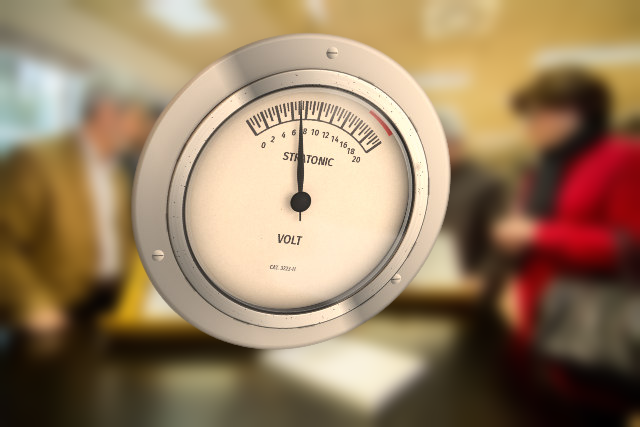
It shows {"value": 7, "unit": "V"}
